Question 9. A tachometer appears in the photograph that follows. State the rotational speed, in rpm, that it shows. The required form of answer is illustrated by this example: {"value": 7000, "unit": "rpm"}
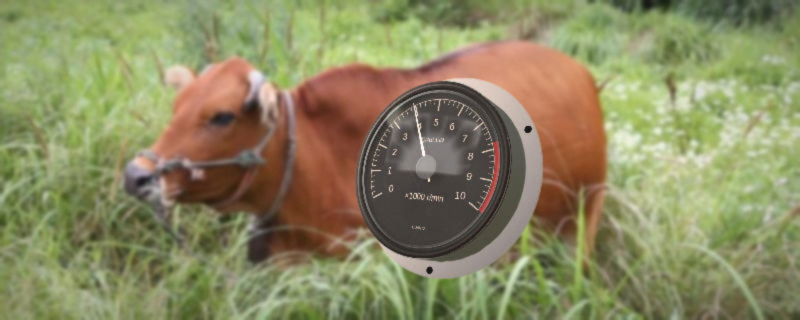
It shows {"value": 4000, "unit": "rpm"}
